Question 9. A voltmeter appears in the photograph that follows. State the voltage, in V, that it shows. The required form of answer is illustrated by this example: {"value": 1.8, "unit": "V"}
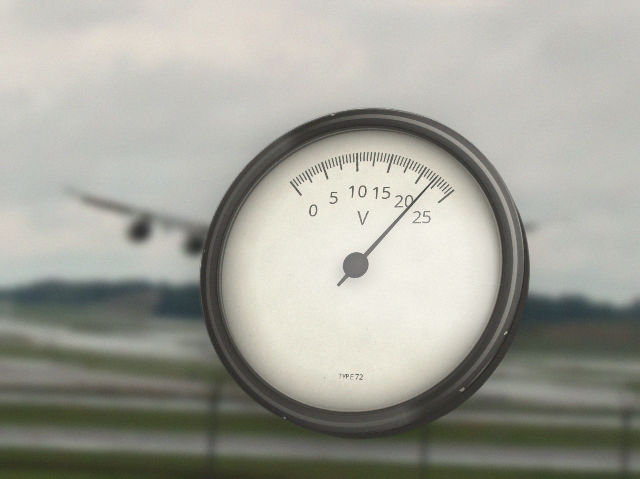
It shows {"value": 22.5, "unit": "V"}
